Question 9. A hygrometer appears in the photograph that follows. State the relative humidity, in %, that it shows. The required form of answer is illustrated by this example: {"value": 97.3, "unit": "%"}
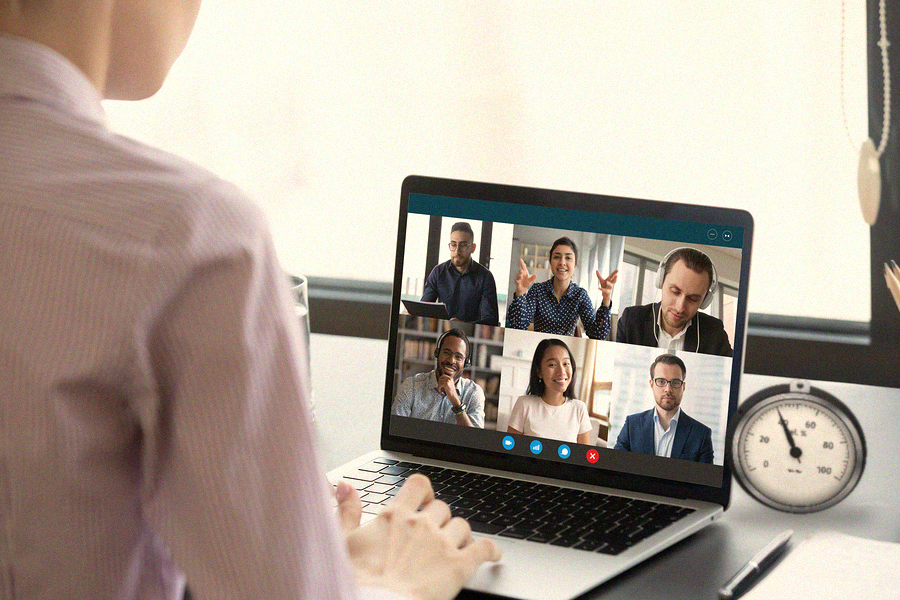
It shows {"value": 40, "unit": "%"}
